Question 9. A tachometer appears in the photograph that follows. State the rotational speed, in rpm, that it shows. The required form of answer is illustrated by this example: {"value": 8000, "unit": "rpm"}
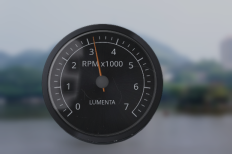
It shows {"value": 3200, "unit": "rpm"}
